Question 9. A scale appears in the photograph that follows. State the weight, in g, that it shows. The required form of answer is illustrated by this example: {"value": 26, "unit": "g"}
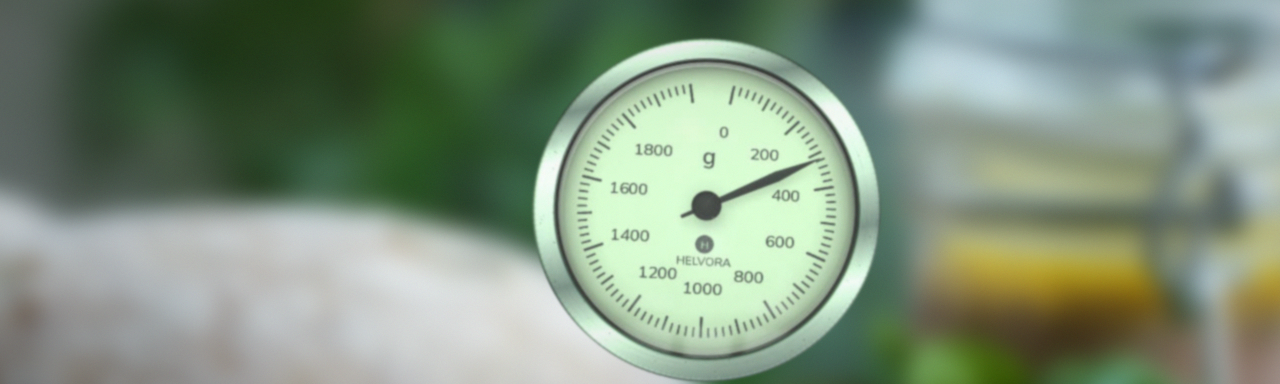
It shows {"value": 320, "unit": "g"}
